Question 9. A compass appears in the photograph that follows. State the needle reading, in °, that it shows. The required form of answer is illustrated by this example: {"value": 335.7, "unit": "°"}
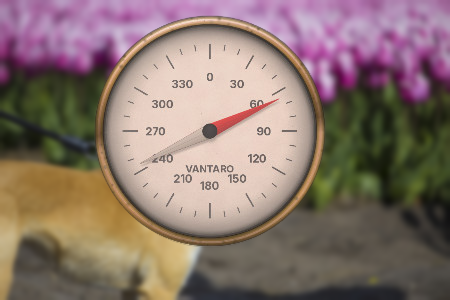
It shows {"value": 65, "unit": "°"}
